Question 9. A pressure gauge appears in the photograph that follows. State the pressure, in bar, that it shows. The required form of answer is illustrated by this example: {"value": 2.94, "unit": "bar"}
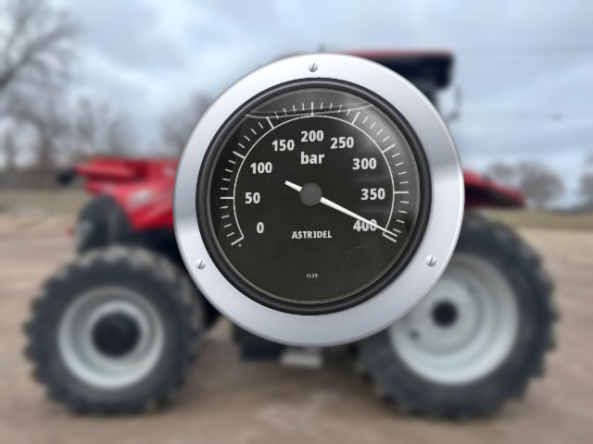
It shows {"value": 395, "unit": "bar"}
